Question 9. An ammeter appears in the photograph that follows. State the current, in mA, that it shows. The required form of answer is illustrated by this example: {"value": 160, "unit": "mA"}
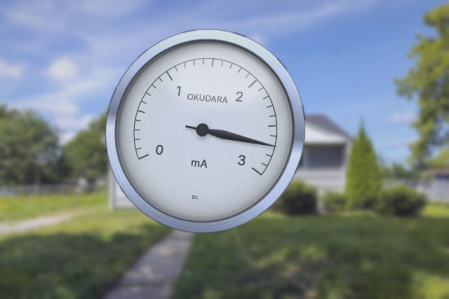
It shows {"value": 2.7, "unit": "mA"}
